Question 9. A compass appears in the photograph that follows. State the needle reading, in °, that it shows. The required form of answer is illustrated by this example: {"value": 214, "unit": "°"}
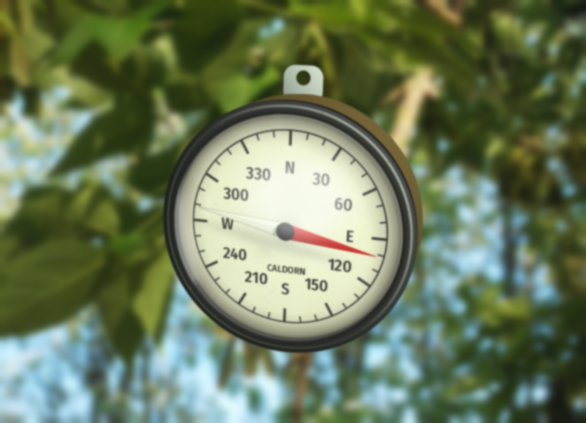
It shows {"value": 100, "unit": "°"}
